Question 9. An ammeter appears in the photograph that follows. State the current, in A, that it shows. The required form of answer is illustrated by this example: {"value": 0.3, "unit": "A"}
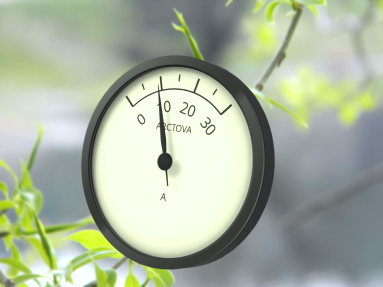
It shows {"value": 10, "unit": "A"}
